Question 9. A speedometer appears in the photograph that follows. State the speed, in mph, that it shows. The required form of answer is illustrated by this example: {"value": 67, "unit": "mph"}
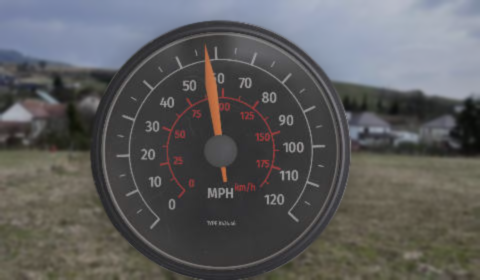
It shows {"value": 57.5, "unit": "mph"}
